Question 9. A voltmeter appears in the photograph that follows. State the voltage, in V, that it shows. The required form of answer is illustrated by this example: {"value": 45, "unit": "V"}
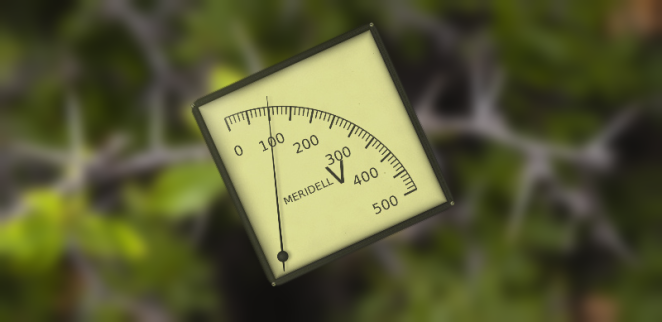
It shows {"value": 100, "unit": "V"}
